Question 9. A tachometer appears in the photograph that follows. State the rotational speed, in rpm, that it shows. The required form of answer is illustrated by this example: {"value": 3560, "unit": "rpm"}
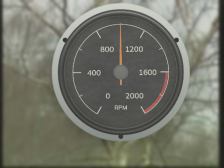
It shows {"value": 1000, "unit": "rpm"}
